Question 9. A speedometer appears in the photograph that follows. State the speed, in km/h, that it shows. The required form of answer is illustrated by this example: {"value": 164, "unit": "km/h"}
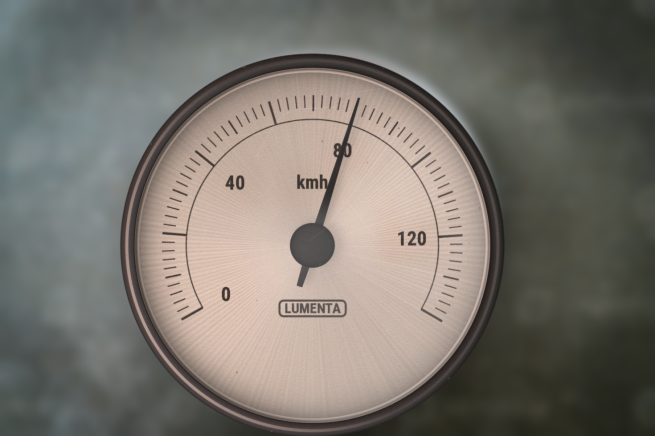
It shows {"value": 80, "unit": "km/h"}
